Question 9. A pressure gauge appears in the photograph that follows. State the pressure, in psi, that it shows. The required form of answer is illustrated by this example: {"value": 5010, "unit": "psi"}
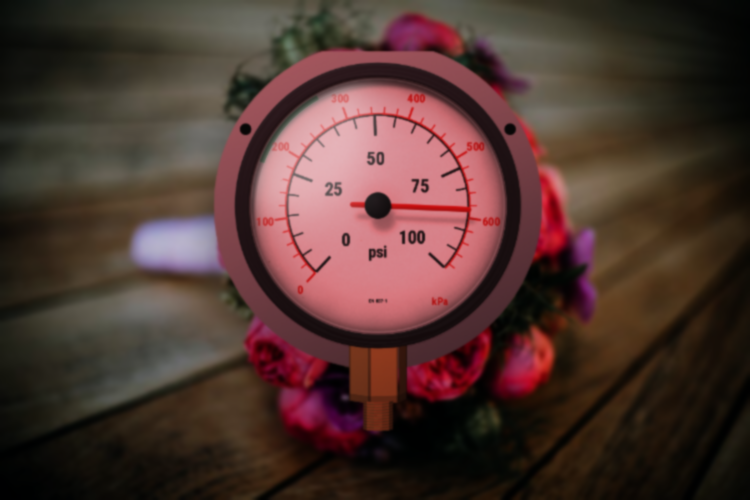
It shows {"value": 85, "unit": "psi"}
